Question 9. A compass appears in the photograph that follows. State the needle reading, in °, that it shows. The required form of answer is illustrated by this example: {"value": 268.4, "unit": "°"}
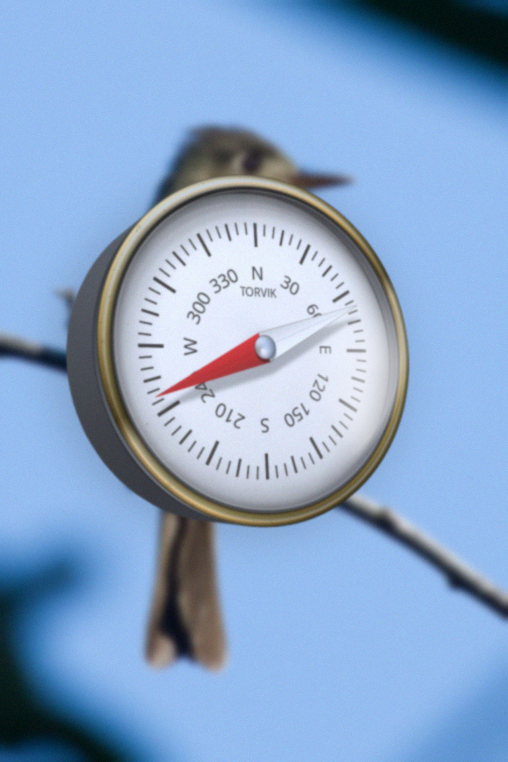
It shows {"value": 247.5, "unit": "°"}
